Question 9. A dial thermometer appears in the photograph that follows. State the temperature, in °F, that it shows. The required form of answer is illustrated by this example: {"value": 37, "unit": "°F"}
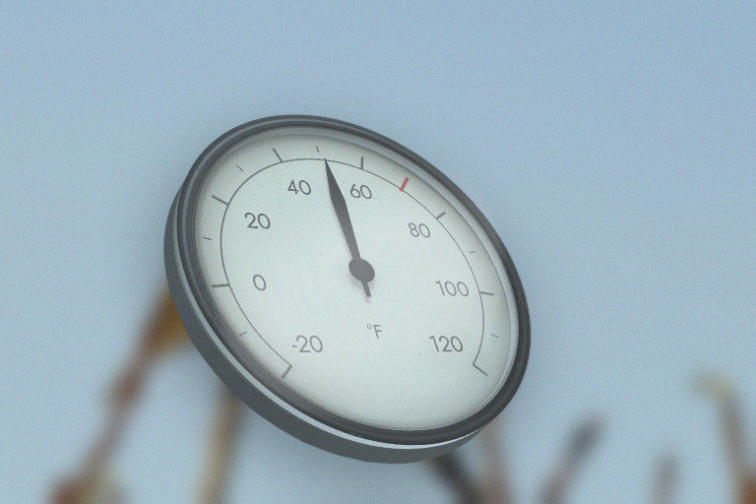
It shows {"value": 50, "unit": "°F"}
